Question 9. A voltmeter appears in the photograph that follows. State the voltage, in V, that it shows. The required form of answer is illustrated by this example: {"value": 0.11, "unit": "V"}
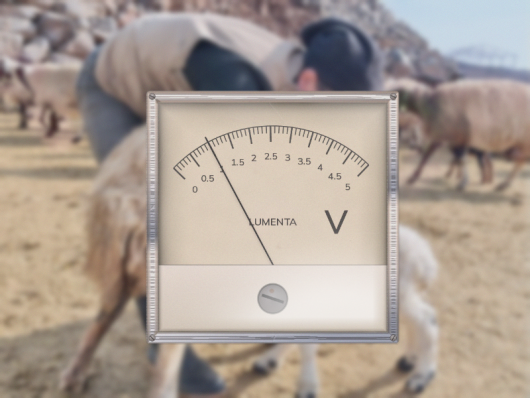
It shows {"value": 1, "unit": "V"}
